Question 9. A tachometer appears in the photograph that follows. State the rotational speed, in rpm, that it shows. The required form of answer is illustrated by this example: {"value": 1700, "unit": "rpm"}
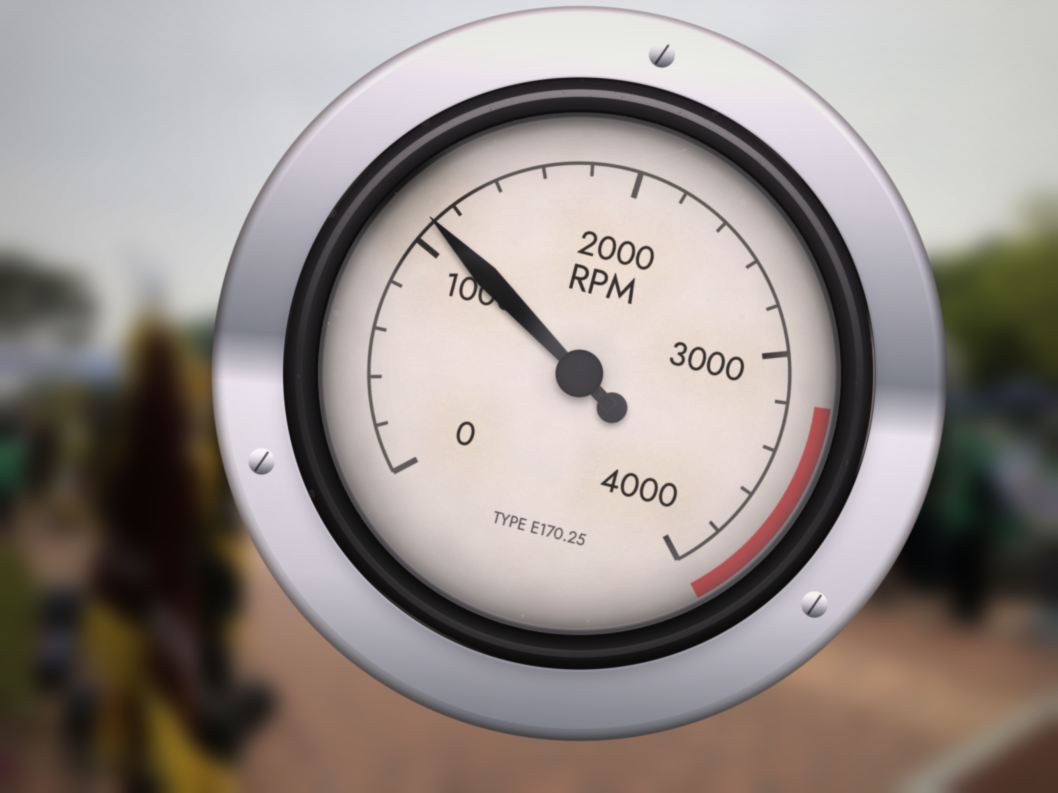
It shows {"value": 1100, "unit": "rpm"}
